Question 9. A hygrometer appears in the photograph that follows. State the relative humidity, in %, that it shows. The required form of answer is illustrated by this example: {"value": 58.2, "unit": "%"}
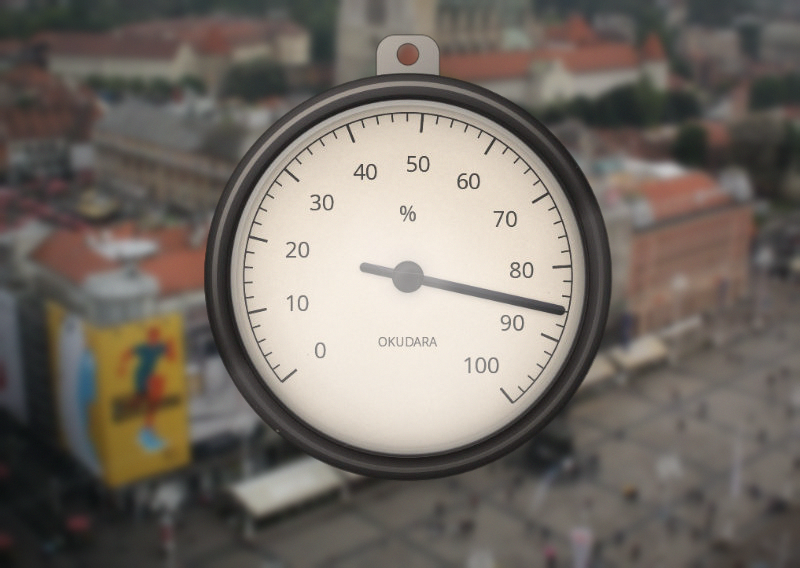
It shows {"value": 86, "unit": "%"}
